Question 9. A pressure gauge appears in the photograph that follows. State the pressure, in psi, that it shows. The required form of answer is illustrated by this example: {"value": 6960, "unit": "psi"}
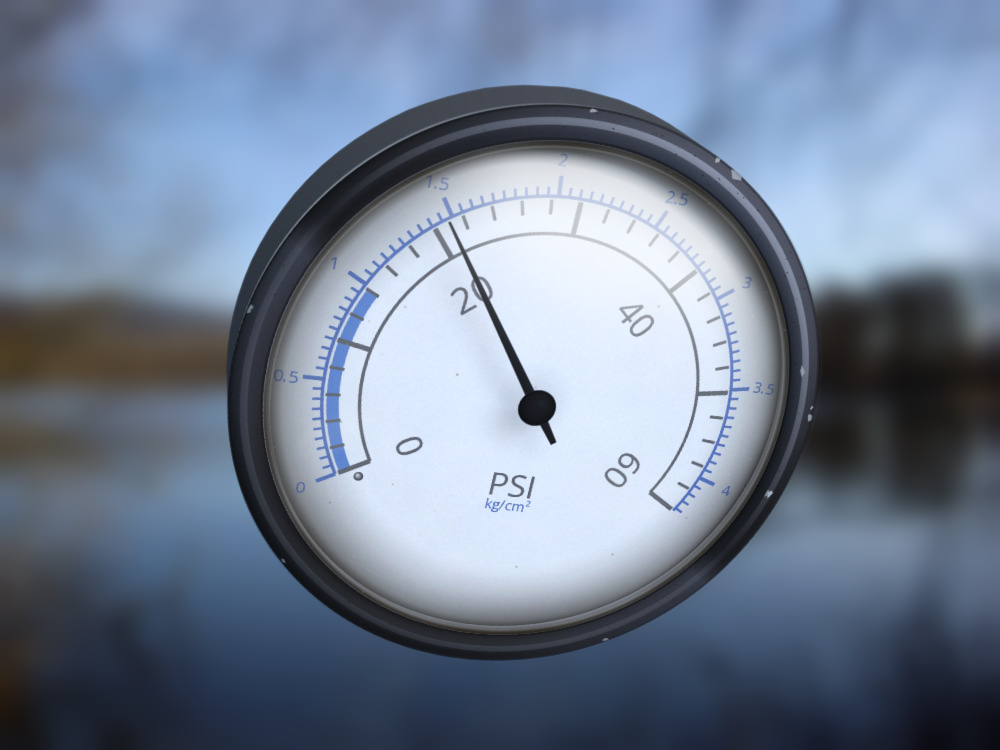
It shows {"value": 21, "unit": "psi"}
